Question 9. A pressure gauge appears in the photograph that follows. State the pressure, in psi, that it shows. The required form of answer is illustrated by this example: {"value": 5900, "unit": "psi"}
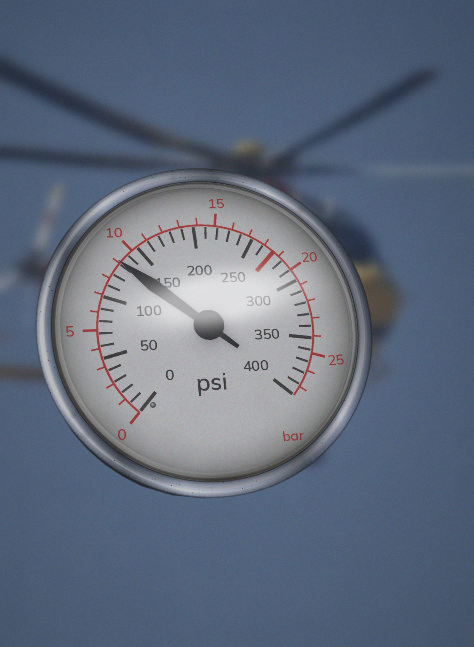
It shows {"value": 130, "unit": "psi"}
